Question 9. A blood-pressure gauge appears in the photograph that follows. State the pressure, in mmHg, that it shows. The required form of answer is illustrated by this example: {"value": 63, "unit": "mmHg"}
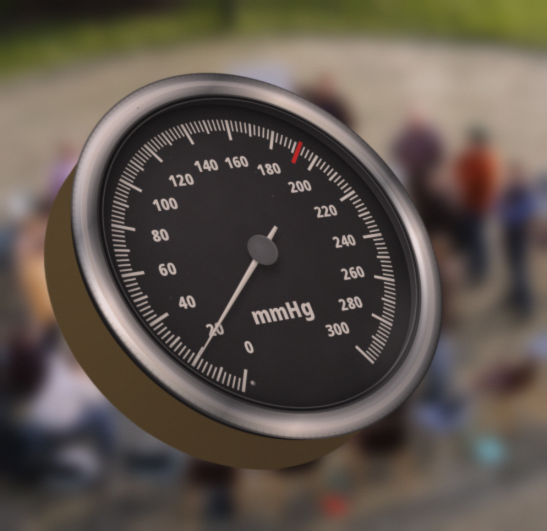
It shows {"value": 20, "unit": "mmHg"}
